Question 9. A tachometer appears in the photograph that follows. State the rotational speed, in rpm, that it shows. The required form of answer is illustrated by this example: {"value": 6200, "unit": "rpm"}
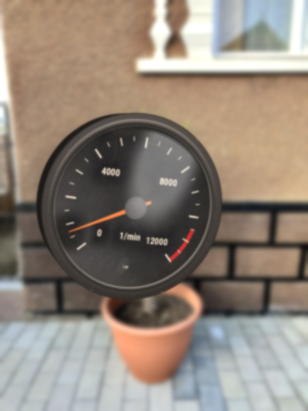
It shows {"value": 750, "unit": "rpm"}
